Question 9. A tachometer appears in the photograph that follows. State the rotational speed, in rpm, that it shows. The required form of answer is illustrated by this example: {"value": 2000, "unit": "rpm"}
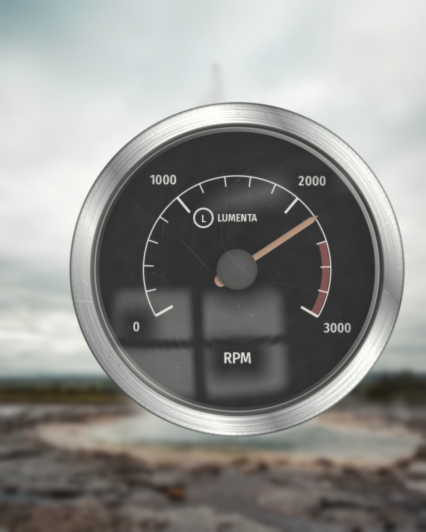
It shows {"value": 2200, "unit": "rpm"}
